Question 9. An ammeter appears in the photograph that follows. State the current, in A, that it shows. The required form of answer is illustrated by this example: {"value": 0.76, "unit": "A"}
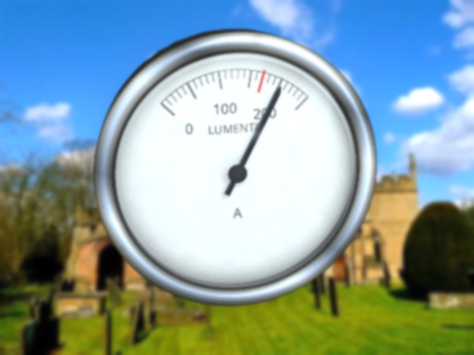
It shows {"value": 200, "unit": "A"}
